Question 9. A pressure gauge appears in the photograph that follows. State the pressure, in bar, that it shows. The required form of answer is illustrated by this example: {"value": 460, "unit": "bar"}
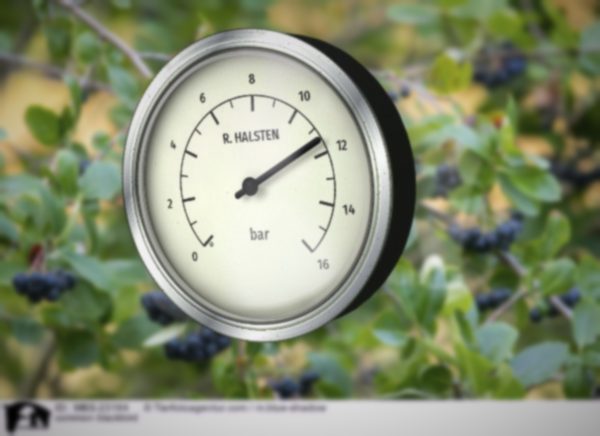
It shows {"value": 11.5, "unit": "bar"}
